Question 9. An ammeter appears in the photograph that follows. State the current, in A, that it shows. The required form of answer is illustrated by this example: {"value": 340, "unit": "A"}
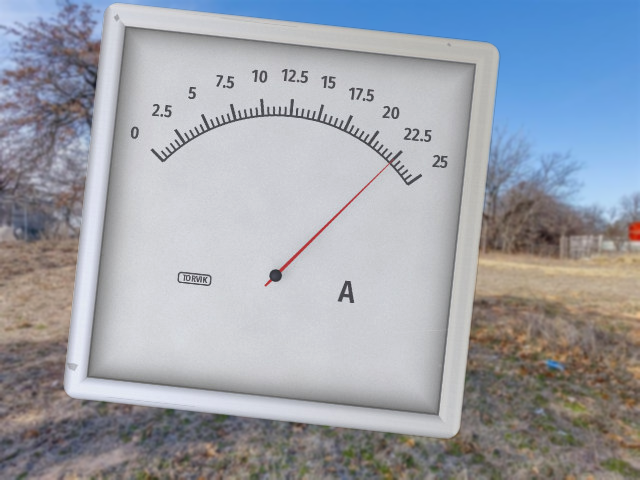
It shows {"value": 22.5, "unit": "A"}
